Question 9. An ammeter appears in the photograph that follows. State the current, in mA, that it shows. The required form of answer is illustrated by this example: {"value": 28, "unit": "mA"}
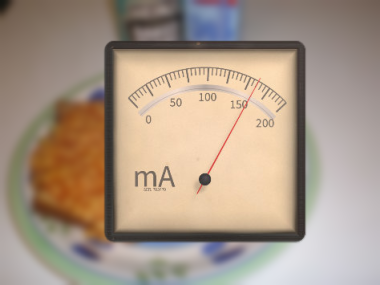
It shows {"value": 160, "unit": "mA"}
